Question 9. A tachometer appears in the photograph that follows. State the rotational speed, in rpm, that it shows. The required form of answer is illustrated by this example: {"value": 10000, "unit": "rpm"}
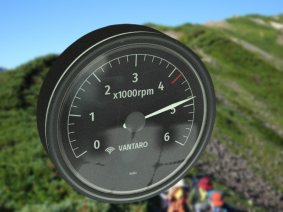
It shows {"value": 4800, "unit": "rpm"}
